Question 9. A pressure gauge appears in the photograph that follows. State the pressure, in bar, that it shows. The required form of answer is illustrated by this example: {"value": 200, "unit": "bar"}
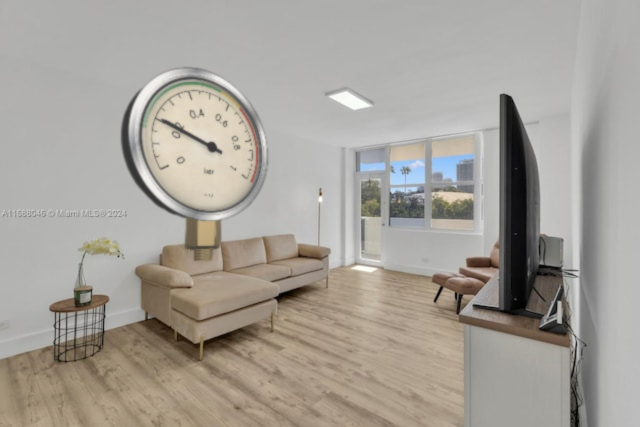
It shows {"value": 0.2, "unit": "bar"}
